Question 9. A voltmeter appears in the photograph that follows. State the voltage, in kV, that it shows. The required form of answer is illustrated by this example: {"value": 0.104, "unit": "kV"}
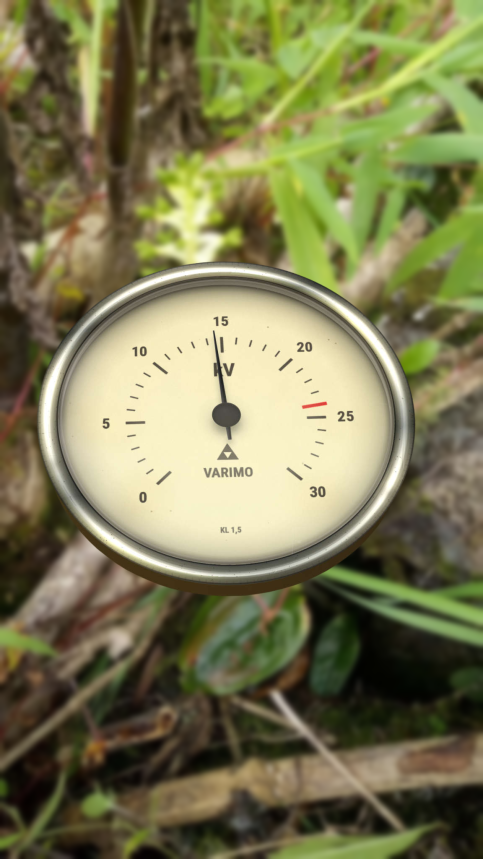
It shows {"value": 14.5, "unit": "kV"}
